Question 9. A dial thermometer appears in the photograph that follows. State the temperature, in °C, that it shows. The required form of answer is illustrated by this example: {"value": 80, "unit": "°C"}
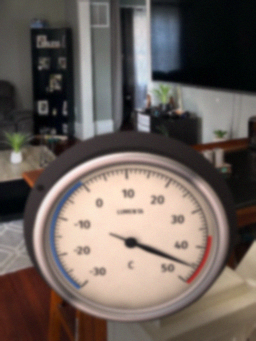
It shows {"value": 45, "unit": "°C"}
